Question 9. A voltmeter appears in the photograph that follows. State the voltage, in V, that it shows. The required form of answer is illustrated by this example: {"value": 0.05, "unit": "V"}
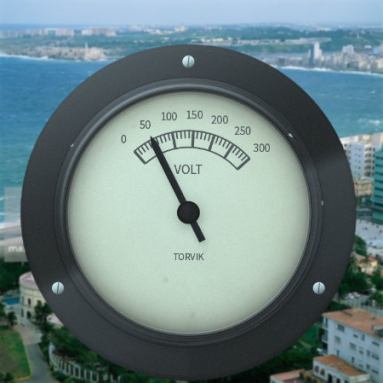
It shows {"value": 50, "unit": "V"}
